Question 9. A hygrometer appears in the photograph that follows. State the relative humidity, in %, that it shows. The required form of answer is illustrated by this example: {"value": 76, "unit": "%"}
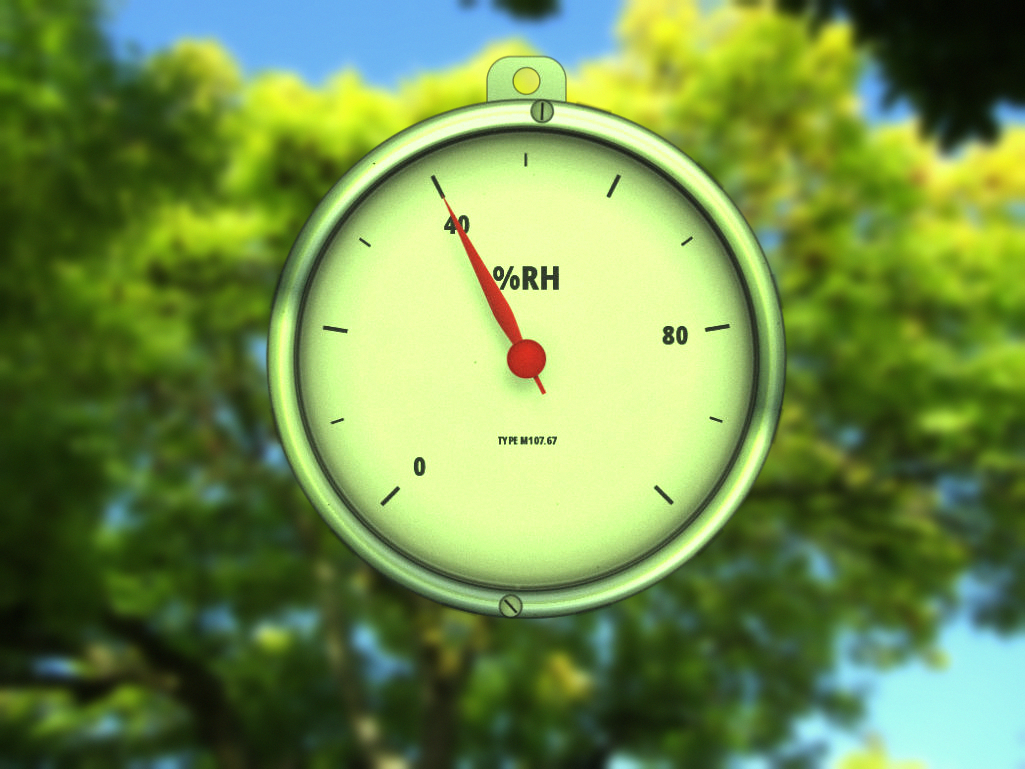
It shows {"value": 40, "unit": "%"}
